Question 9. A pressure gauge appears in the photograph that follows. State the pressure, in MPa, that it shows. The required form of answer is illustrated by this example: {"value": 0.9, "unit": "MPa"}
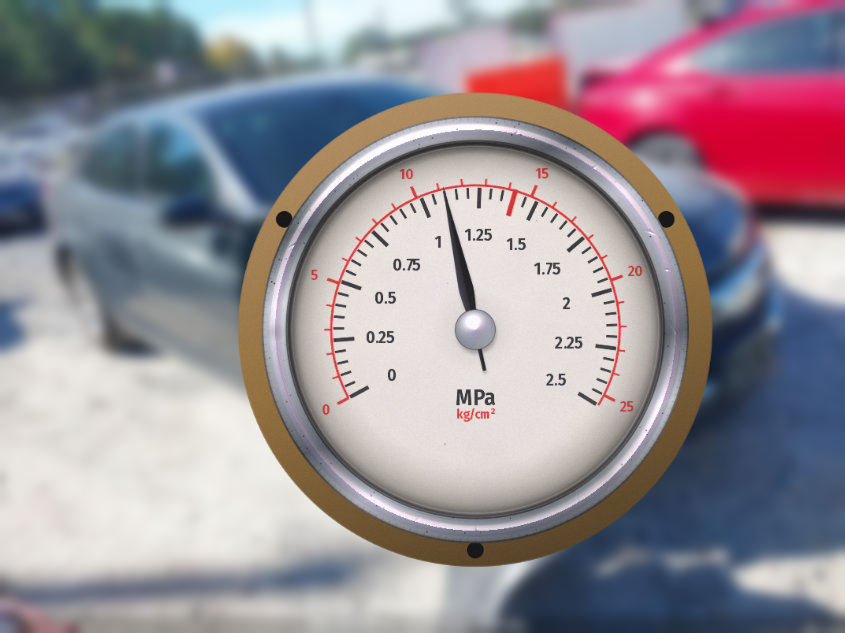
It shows {"value": 1.1, "unit": "MPa"}
